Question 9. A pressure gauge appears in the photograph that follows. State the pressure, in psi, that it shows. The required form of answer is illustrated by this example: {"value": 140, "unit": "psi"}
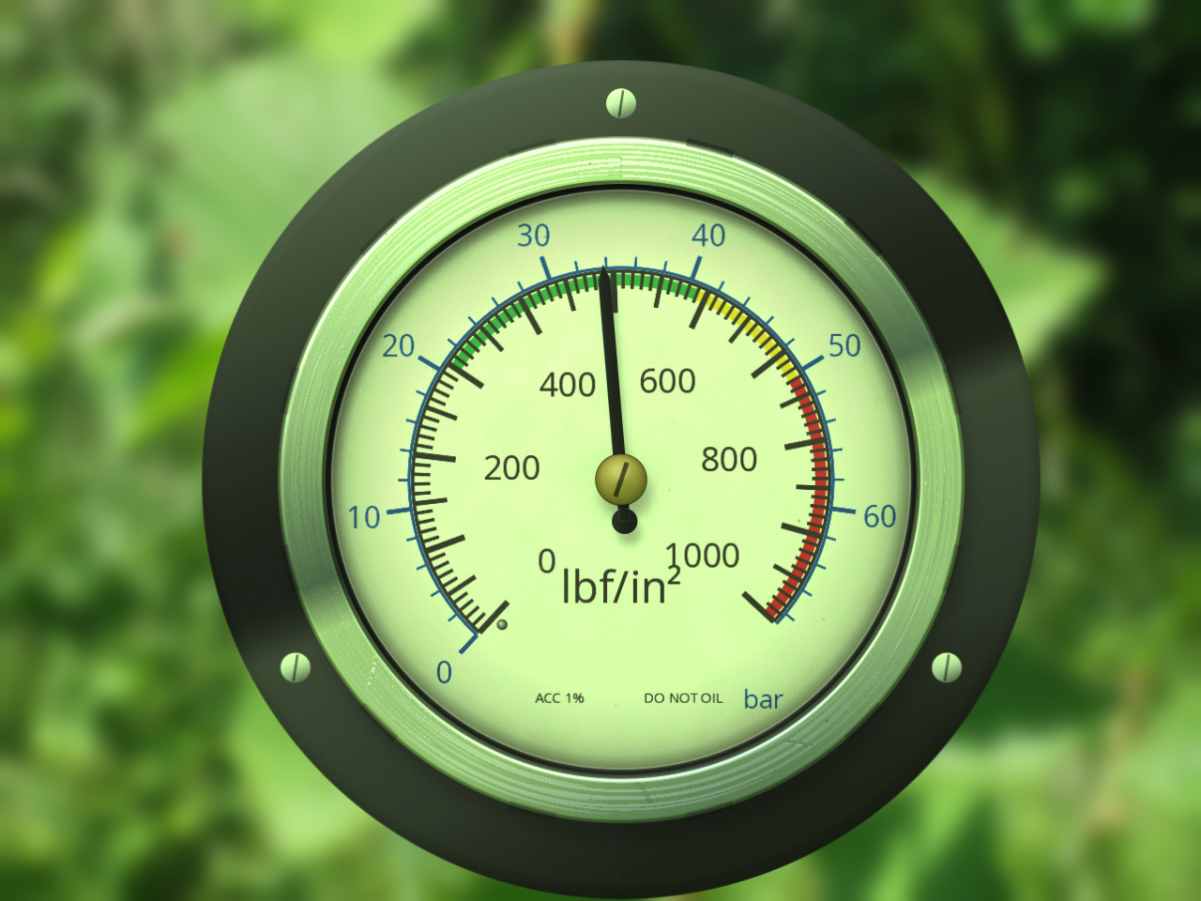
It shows {"value": 490, "unit": "psi"}
